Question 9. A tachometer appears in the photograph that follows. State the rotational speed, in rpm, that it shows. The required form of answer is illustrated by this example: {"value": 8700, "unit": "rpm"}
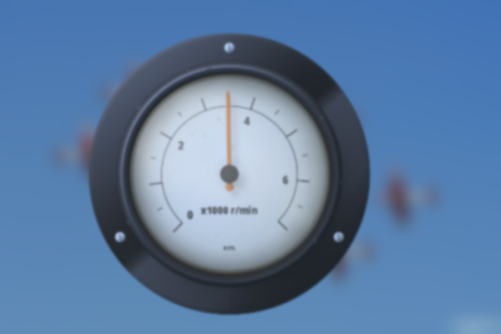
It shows {"value": 3500, "unit": "rpm"}
